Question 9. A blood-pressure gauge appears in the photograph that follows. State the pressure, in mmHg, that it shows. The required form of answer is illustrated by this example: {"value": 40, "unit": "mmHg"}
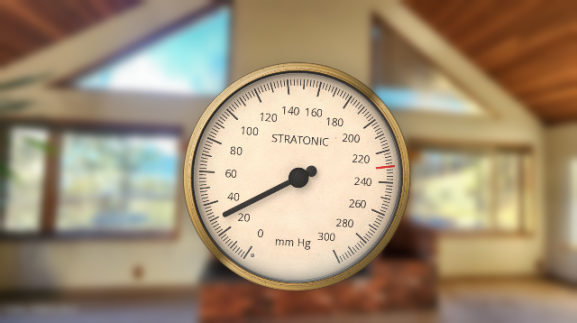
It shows {"value": 30, "unit": "mmHg"}
